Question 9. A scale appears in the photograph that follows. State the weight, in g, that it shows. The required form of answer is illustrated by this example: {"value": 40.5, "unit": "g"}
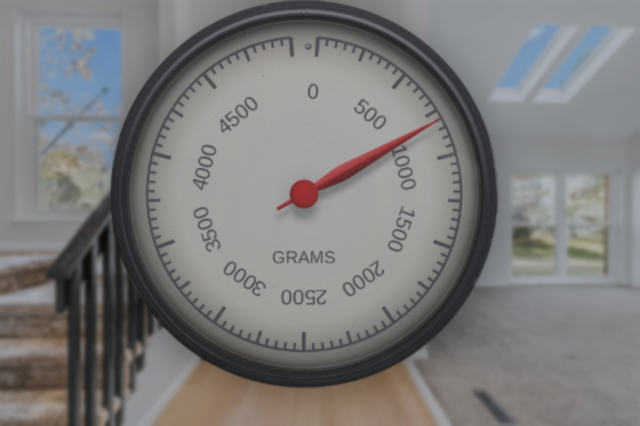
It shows {"value": 800, "unit": "g"}
